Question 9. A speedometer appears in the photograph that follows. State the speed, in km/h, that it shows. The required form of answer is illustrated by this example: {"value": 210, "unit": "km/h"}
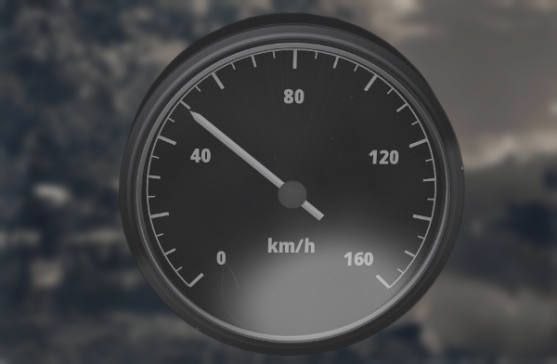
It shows {"value": 50, "unit": "km/h"}
